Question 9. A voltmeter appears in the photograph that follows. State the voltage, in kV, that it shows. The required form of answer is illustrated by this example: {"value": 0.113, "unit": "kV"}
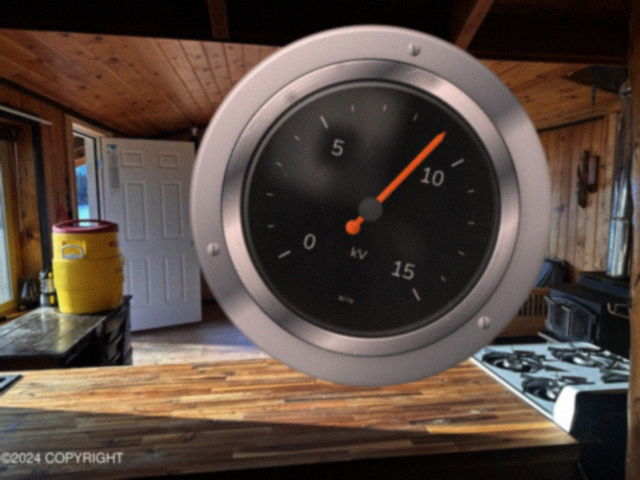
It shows {"value": 9, "unit": "kV"}
